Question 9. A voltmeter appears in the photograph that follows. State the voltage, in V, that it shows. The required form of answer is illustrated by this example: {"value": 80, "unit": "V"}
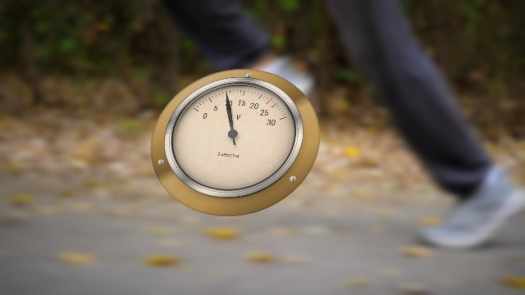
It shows {"value": 10, "unit": "V"}
